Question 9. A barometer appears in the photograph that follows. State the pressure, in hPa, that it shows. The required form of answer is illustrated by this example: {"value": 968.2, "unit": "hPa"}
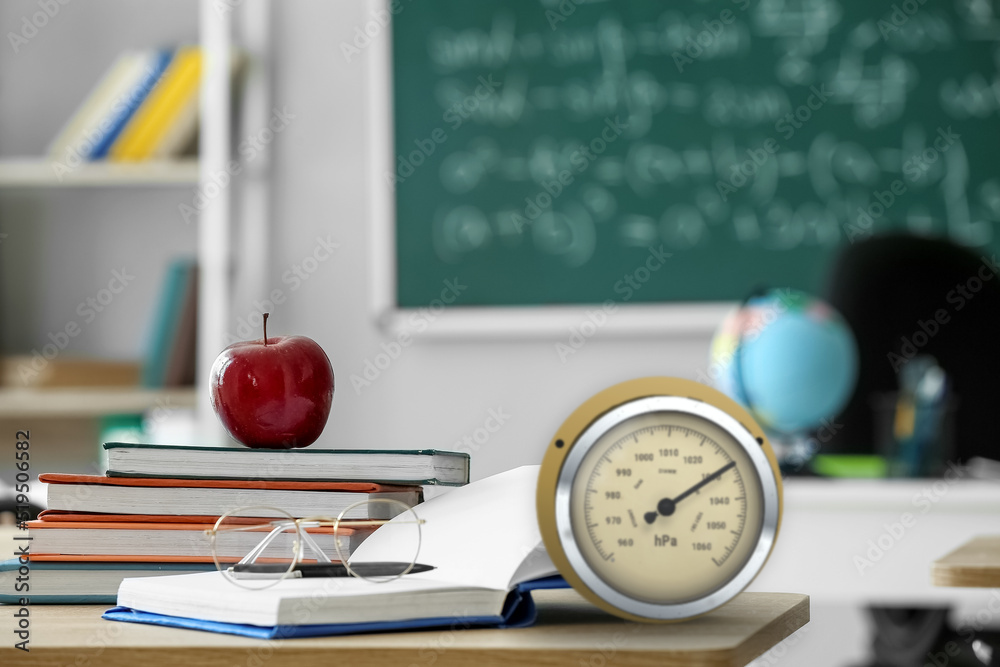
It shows {"value": 1030, "unit": "hPa"}
